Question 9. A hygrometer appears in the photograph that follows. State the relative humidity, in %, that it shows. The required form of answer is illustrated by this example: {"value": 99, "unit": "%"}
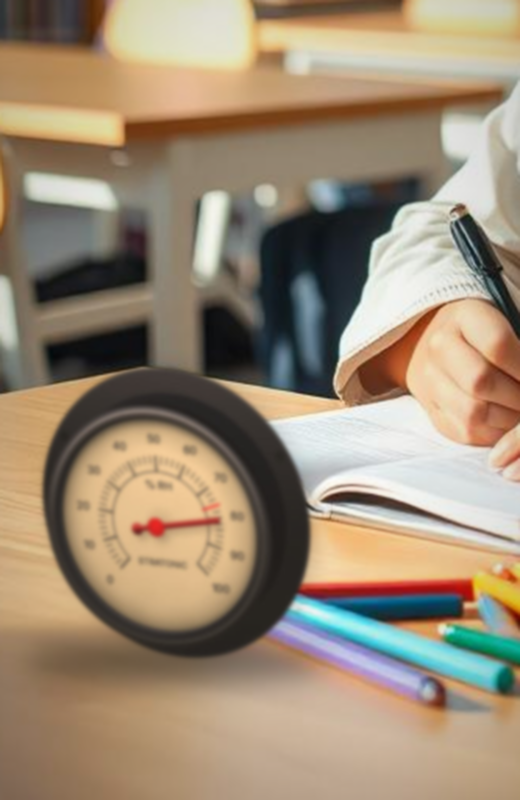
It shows {"value": 80, "unit": "%"}
